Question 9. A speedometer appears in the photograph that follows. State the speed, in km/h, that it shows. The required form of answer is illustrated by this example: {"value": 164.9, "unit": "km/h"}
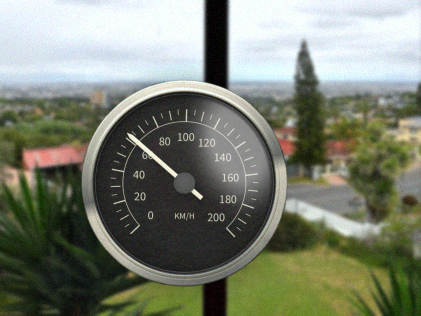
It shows {"value": 62.5, "unit": "km/h"}
